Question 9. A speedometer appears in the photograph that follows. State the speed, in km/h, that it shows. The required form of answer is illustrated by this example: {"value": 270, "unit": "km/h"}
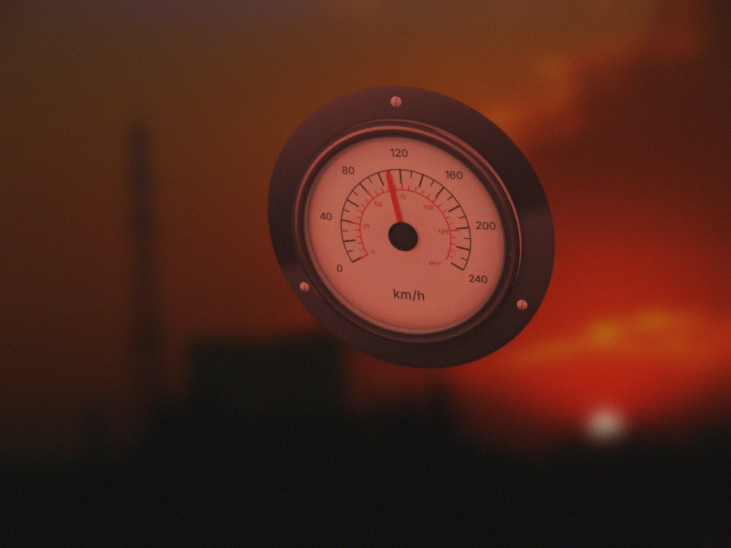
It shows {"value": 110, "unit": "km/h"}
